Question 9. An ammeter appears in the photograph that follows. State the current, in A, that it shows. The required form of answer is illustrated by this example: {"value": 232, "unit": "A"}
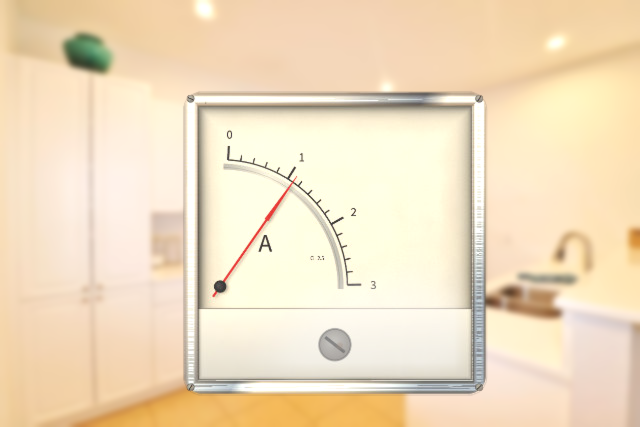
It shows {"value": 1.1, "unit": "A"}
